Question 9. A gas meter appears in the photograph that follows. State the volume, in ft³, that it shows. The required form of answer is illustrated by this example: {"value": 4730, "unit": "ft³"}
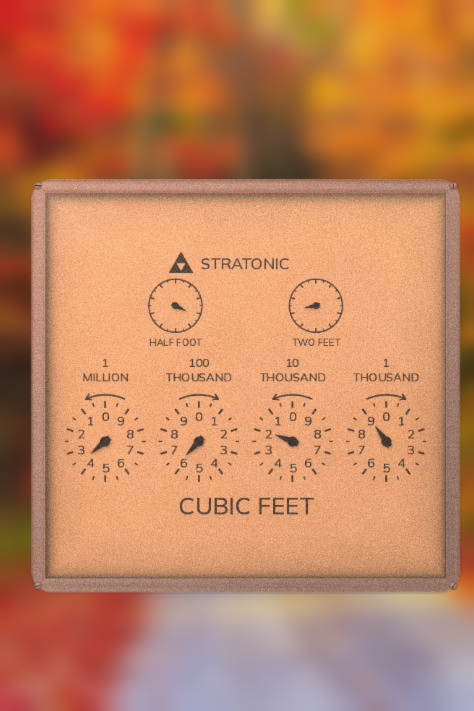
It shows {"value": 361900, "unit": "ft³"}
